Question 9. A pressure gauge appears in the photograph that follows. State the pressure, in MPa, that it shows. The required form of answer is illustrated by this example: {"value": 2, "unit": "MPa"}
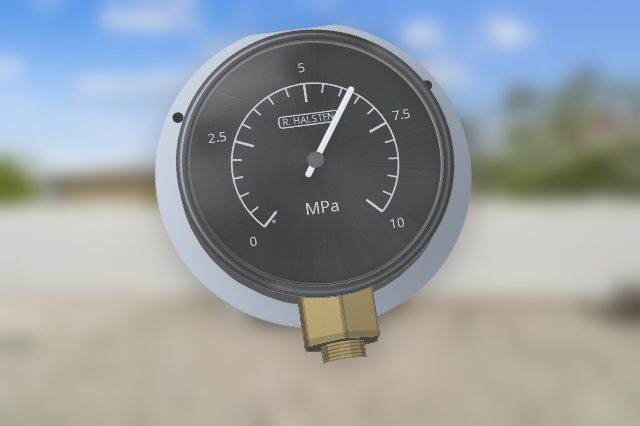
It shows {"value": 6.25, "unit": "MPa"}
